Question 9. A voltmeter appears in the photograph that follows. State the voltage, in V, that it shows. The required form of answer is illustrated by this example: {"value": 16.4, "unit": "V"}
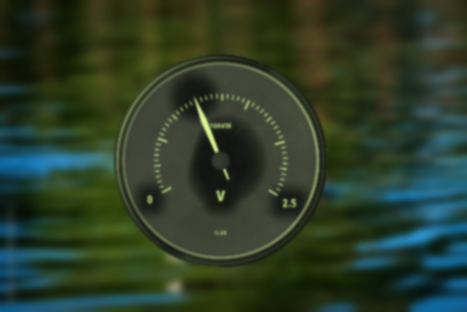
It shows {"value": 1, "unit": "V"}
